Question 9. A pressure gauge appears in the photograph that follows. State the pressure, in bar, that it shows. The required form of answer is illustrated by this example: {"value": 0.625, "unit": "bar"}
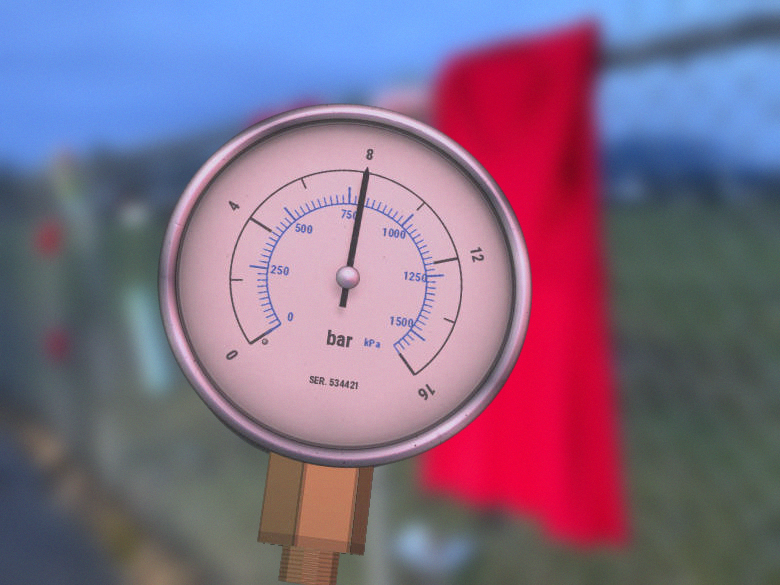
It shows {"value": 8, "unit": "bar"}
